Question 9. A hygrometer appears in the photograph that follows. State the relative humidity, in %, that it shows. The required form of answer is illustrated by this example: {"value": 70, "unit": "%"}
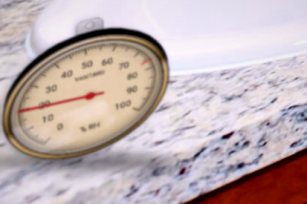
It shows {"value": 20, "unit": "%"}
